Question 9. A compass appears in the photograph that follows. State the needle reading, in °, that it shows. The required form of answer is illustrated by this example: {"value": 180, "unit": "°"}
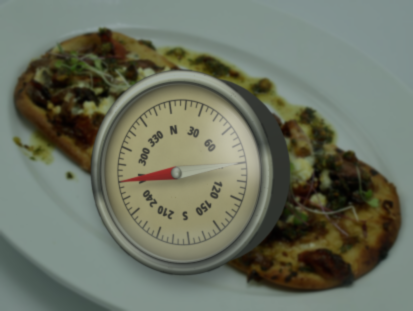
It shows {"value": 270, "unit": "°"}
